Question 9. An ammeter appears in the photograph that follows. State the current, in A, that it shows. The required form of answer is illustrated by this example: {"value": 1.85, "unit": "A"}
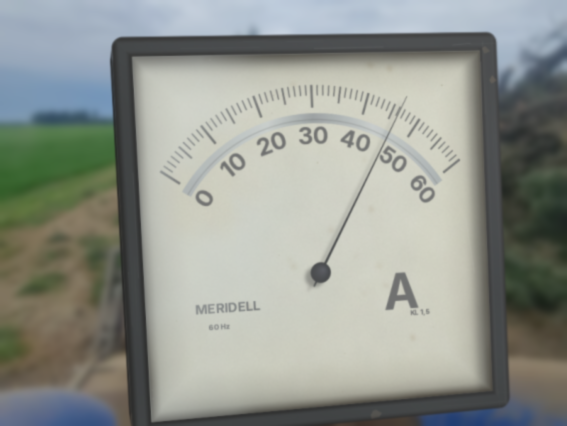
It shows {"value": 46, "unit": "A"}
